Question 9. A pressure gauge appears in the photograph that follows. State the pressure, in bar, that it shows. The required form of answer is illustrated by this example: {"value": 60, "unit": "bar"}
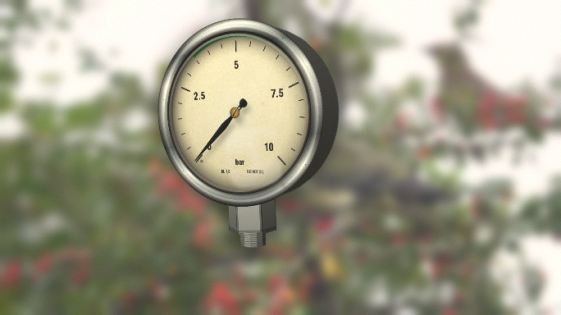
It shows {"value": 0, "unit": "bar"}
